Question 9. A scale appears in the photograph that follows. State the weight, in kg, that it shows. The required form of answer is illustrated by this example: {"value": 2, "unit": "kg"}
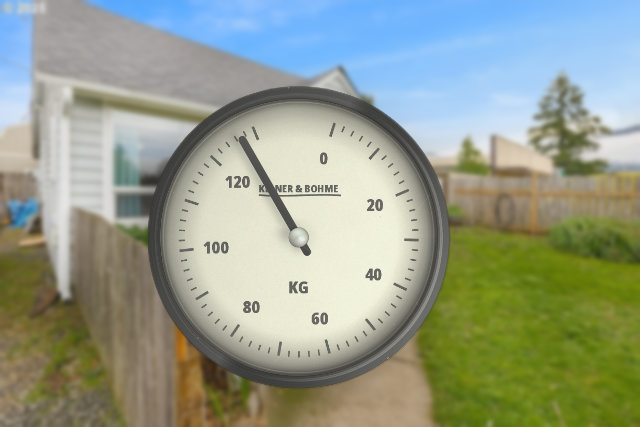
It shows {"value": 127, "unit": "kg"}
